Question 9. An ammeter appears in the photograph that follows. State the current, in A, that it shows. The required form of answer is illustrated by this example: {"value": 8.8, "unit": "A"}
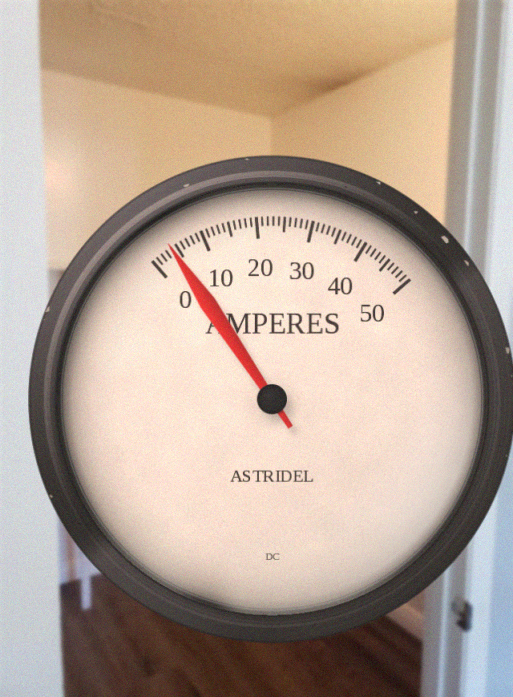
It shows {"value": 4, "unit": "A"}
